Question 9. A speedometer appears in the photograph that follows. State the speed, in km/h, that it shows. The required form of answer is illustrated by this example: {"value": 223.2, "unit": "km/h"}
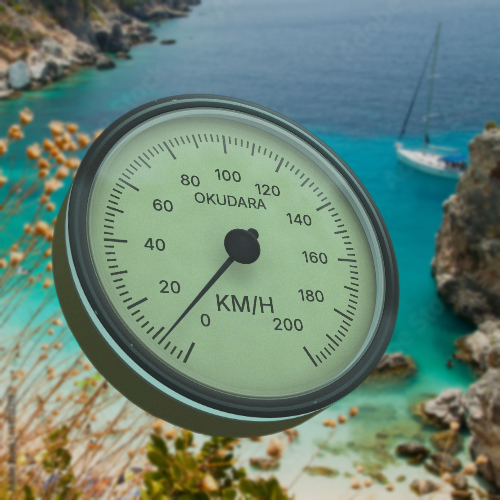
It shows {"value": 8, "unit": "km/h"}
